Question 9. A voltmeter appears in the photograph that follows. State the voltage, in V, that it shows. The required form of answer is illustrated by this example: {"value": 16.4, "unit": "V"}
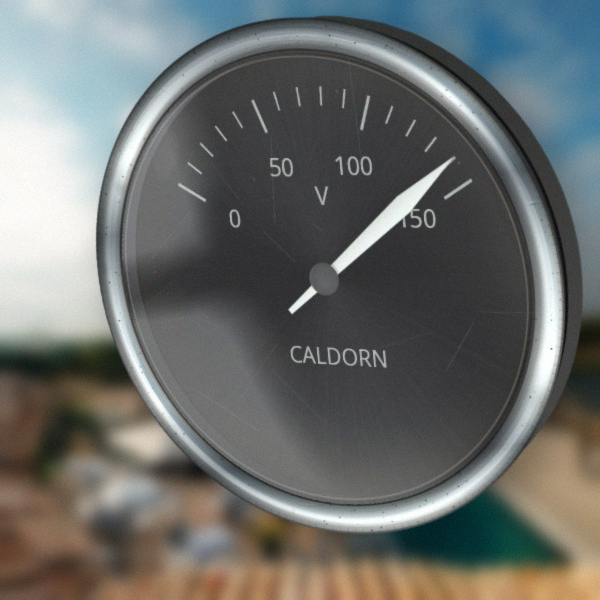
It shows {"value": 140, "unit": "V"}
